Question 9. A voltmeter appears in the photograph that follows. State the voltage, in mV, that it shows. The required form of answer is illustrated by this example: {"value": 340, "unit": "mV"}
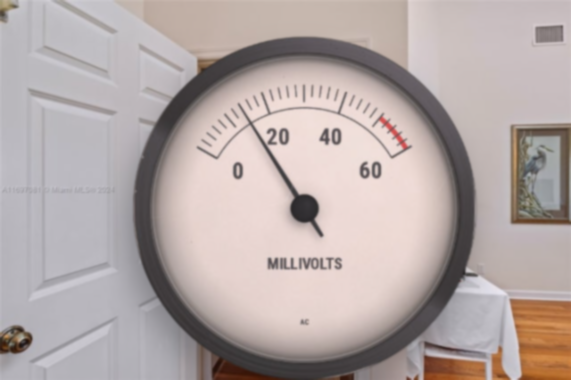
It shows {"value": 14, "unit": "mV"}
